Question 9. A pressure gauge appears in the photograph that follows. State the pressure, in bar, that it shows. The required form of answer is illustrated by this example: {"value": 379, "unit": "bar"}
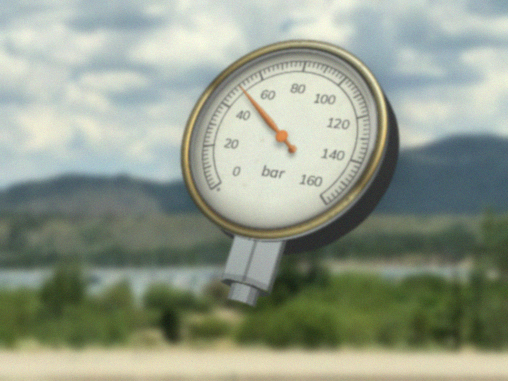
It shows {"value": 50, "unit": "bar"}
